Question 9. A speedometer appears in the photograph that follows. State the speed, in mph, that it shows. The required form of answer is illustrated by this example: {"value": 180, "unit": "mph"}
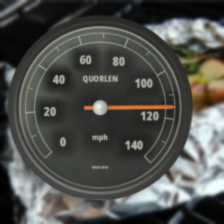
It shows {"value": 115, "unit": "mph"}
